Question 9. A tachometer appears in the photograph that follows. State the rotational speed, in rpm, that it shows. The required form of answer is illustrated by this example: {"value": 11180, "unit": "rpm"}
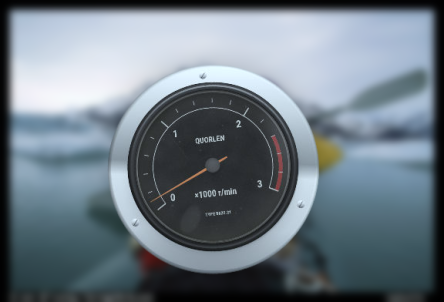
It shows {"value": 100, "unit": "rpm"}
